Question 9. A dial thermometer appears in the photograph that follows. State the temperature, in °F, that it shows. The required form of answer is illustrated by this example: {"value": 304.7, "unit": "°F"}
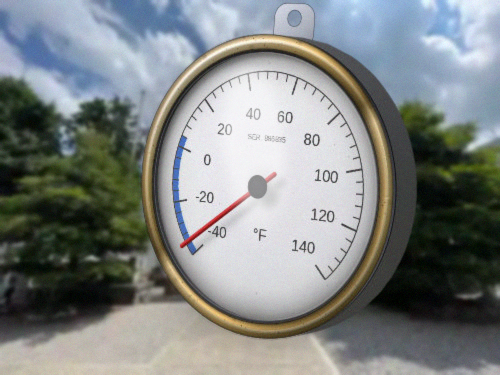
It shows {"value": -36, "unit": "°F"}
